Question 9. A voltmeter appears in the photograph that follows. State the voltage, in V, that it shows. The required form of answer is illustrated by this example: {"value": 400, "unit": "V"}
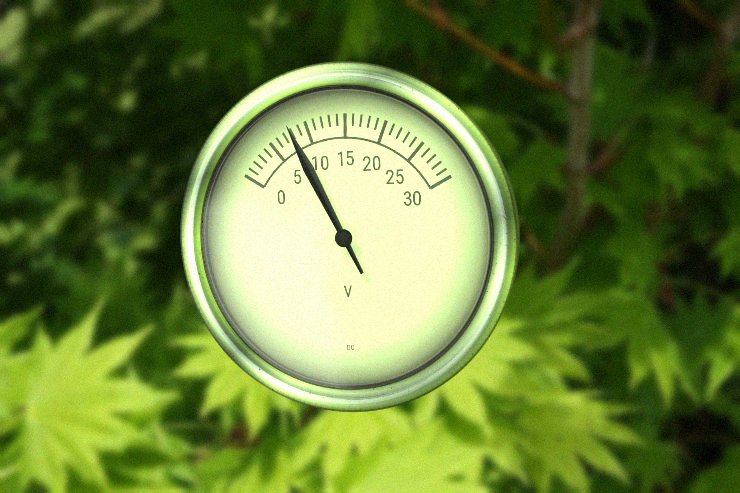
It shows {"value": 8, "unit": "V"}
